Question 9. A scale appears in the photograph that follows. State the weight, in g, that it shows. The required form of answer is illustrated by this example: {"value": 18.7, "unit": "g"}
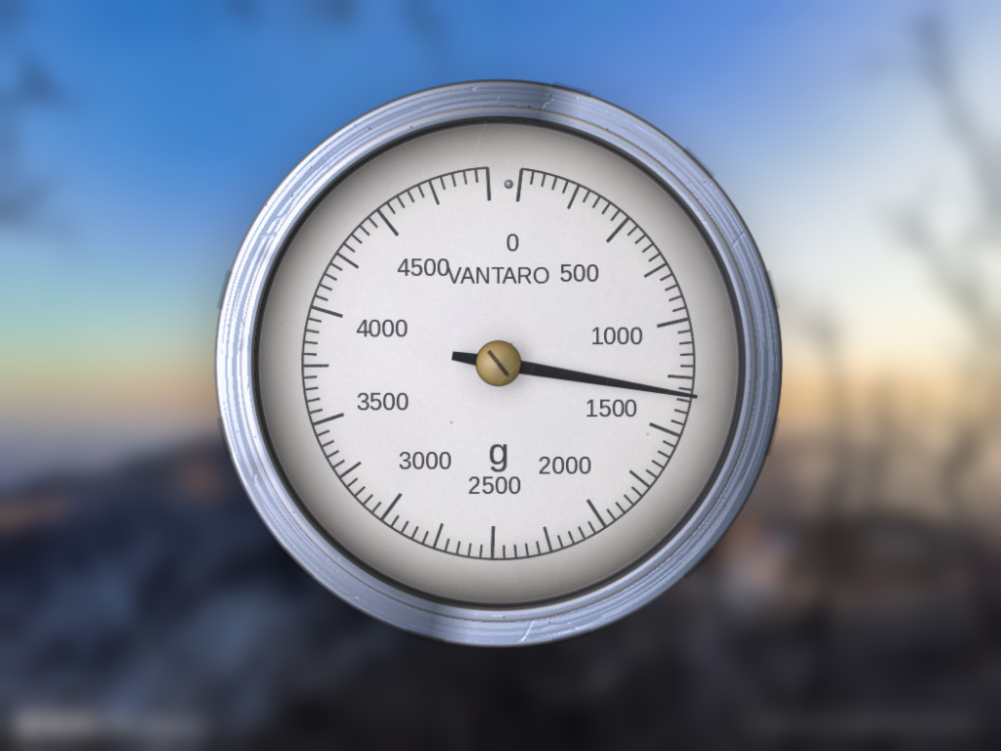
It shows {"value": 1325, "unit": "g"}
